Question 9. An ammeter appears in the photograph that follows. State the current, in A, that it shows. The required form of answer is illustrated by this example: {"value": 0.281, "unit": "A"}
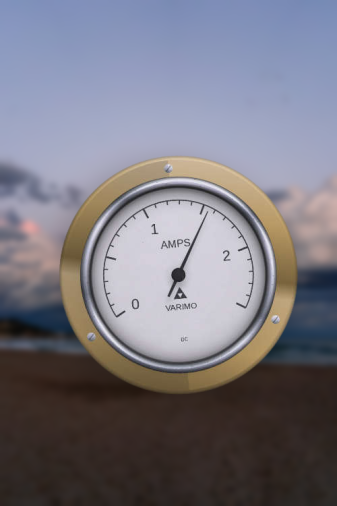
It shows {"value": 1.55, "unit": "A"}
